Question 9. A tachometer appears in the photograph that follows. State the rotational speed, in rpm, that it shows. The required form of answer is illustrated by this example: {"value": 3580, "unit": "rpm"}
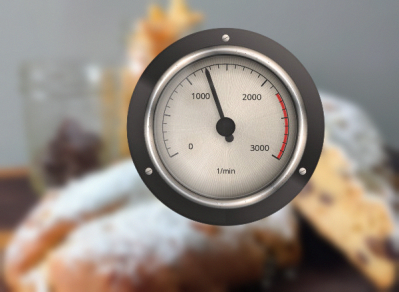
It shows {"value": 1250, "unit": "rpm"}
